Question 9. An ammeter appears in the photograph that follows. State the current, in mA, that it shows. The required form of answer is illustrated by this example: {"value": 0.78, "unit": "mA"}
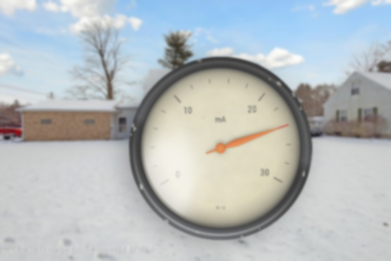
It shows {"value": 24, "unit": "mA"}
